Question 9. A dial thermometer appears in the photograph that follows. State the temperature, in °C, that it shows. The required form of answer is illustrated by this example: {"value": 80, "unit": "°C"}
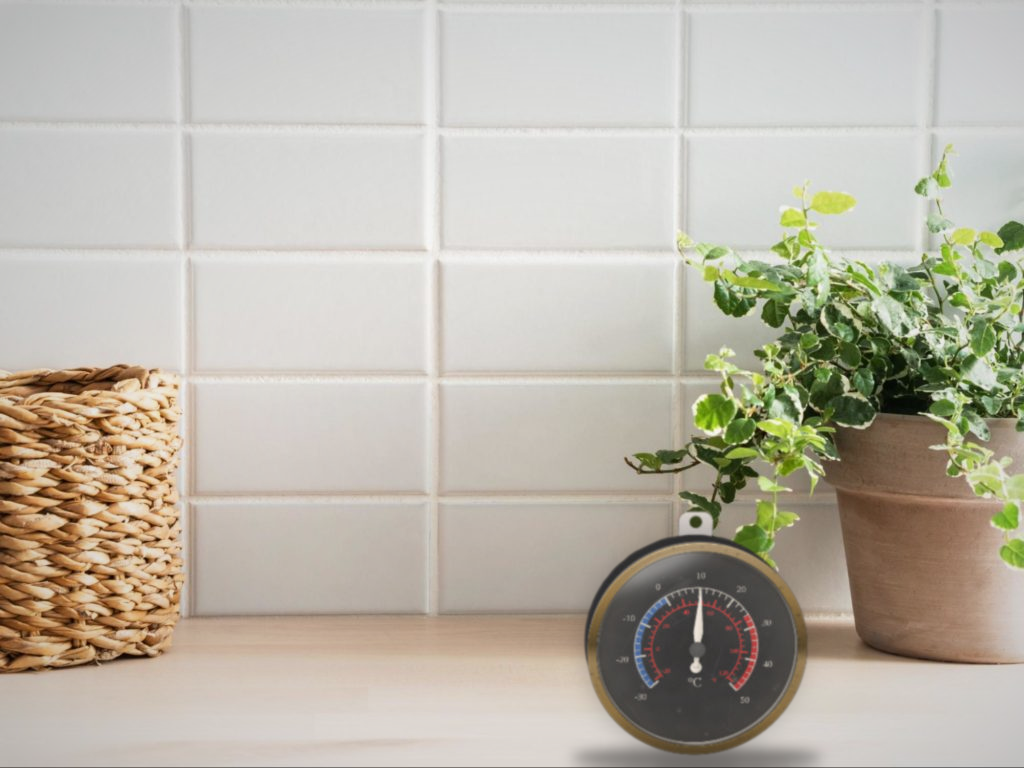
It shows {"value": 10, "unit": "°C"}
